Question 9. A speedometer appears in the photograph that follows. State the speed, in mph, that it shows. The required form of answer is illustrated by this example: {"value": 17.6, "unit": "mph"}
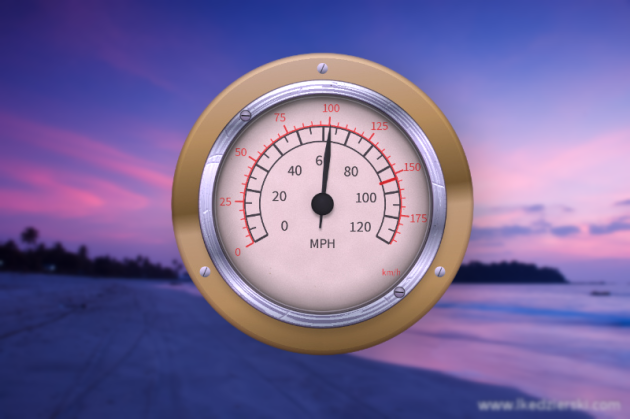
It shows {"value": 62.5, "unit": "mph"}
